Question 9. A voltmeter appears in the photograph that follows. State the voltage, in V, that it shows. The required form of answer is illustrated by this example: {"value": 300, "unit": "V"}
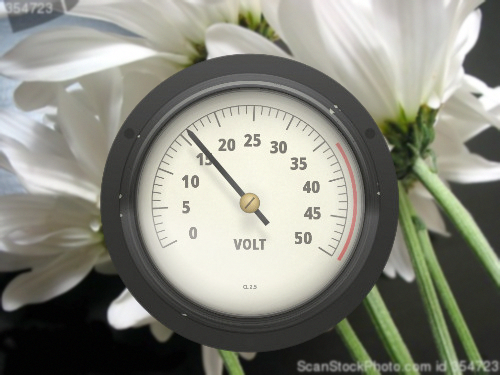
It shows {"value": 16, "unit": "V"}
